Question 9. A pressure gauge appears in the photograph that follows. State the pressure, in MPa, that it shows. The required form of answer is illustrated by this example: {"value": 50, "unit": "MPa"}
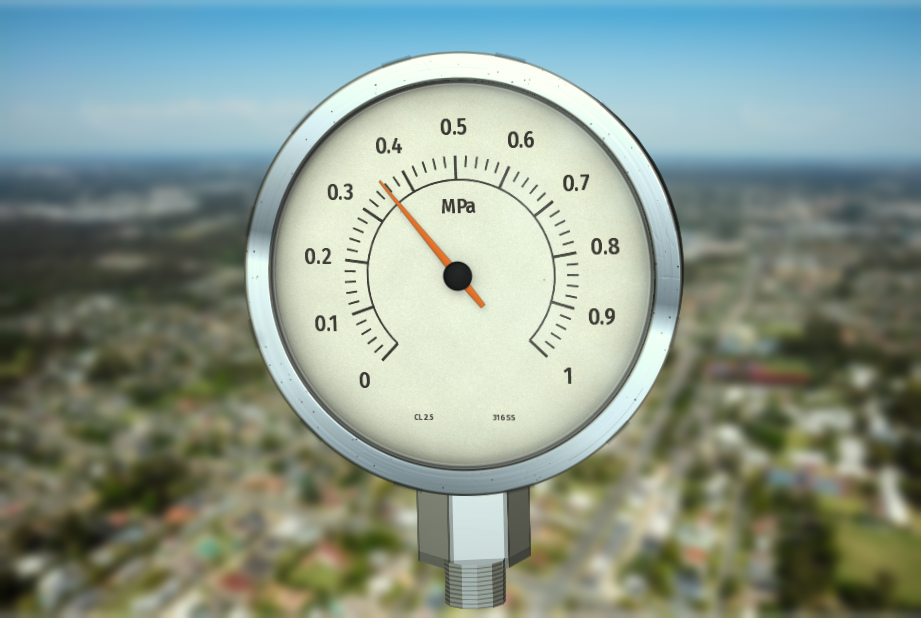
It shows {"value": 0.36, "unit": "MPa"}
